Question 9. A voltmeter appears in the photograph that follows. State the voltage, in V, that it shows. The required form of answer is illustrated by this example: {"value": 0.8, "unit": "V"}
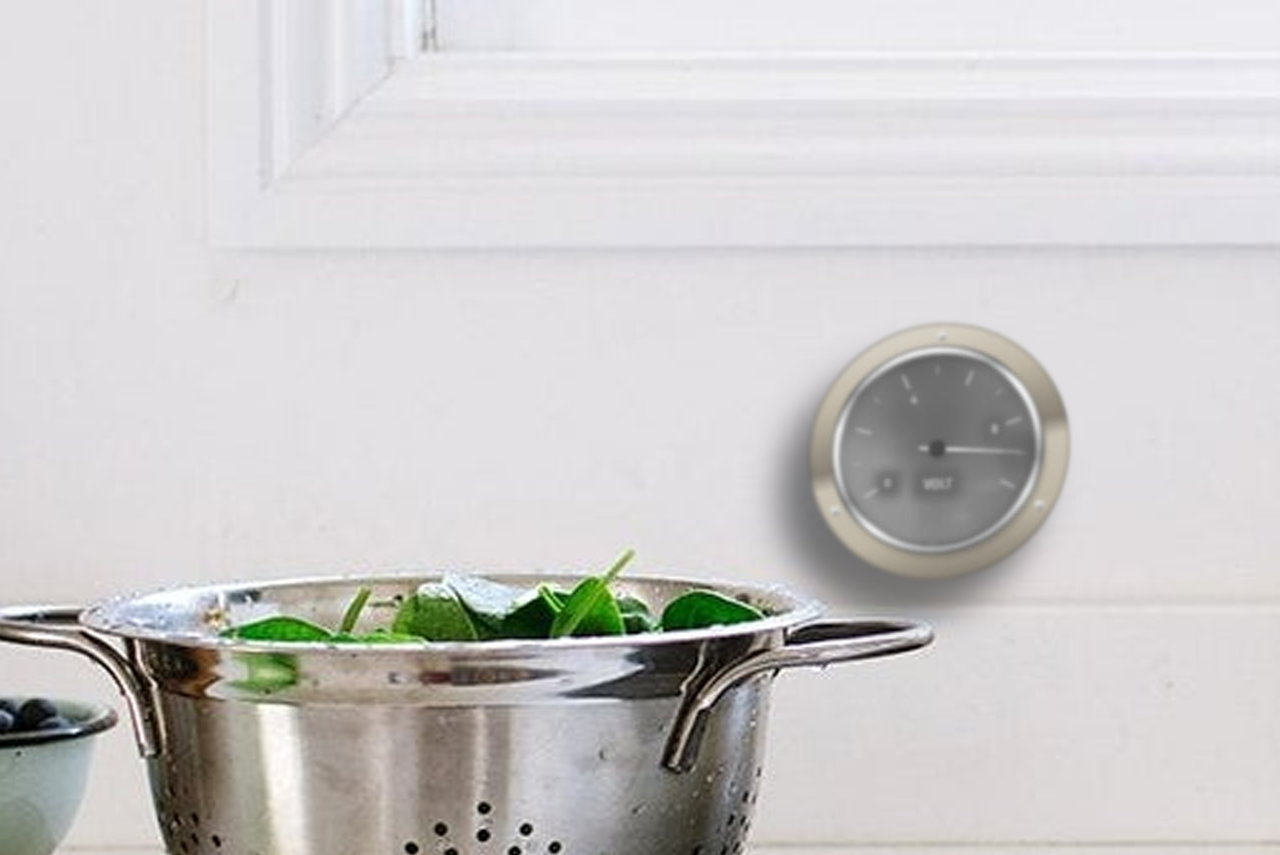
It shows {"value": 9, "unit": "V"}
